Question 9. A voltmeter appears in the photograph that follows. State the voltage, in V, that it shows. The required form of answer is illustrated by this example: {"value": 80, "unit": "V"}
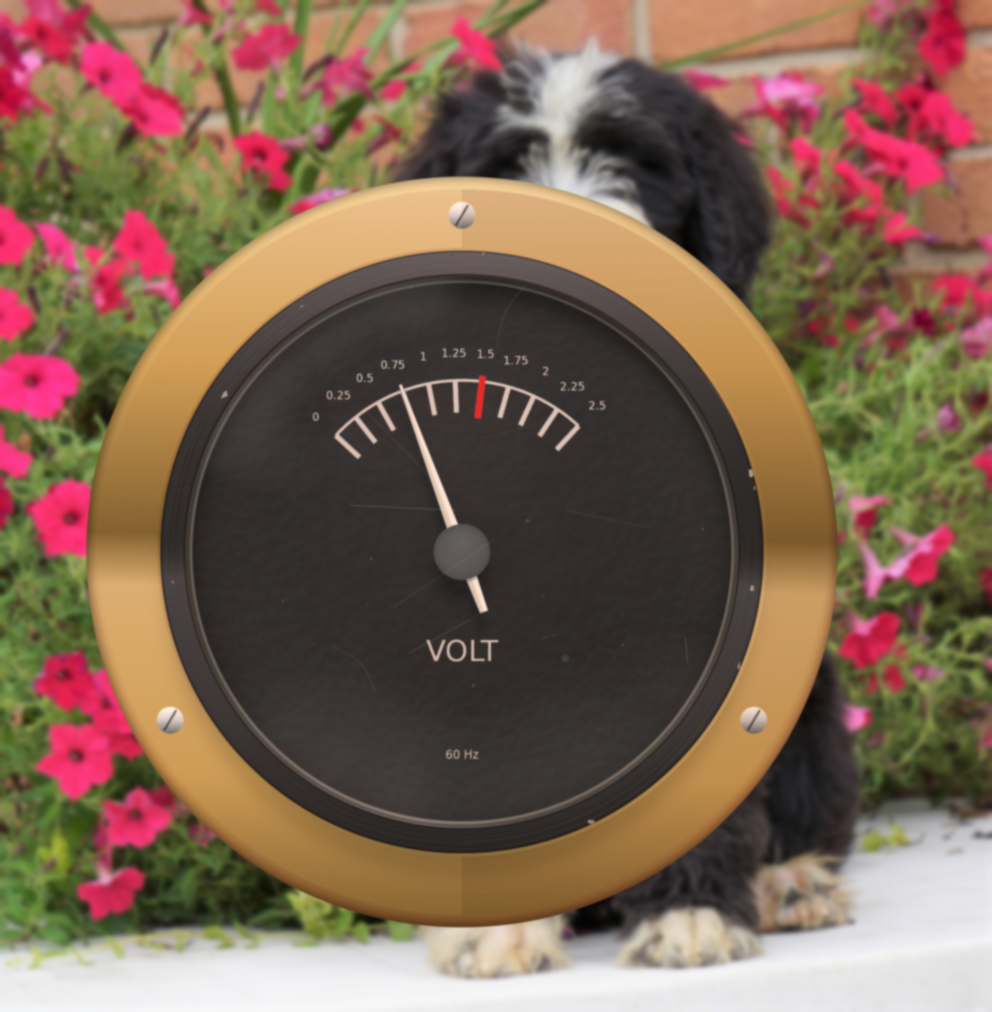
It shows {"value": 0.75, "unit": "V"}
